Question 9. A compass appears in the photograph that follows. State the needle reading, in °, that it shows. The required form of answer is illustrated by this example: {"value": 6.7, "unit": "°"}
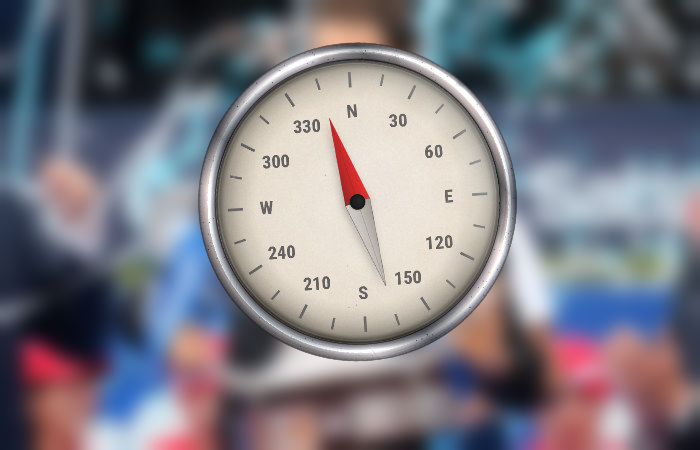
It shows {"value": 345, "unit": "°"}
